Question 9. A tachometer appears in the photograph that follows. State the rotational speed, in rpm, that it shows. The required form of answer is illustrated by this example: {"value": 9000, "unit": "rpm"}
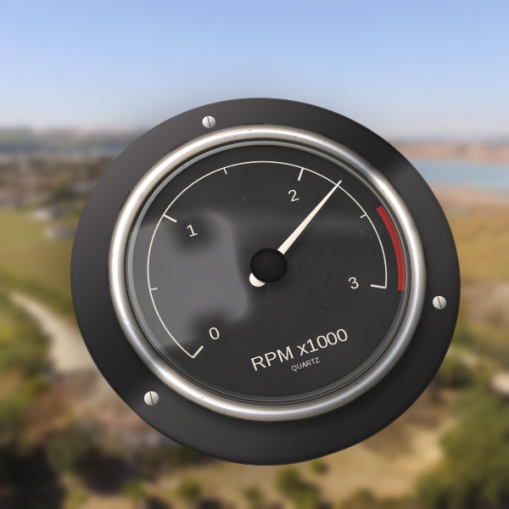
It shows {"value": 2250, "unit": "rpm"}
